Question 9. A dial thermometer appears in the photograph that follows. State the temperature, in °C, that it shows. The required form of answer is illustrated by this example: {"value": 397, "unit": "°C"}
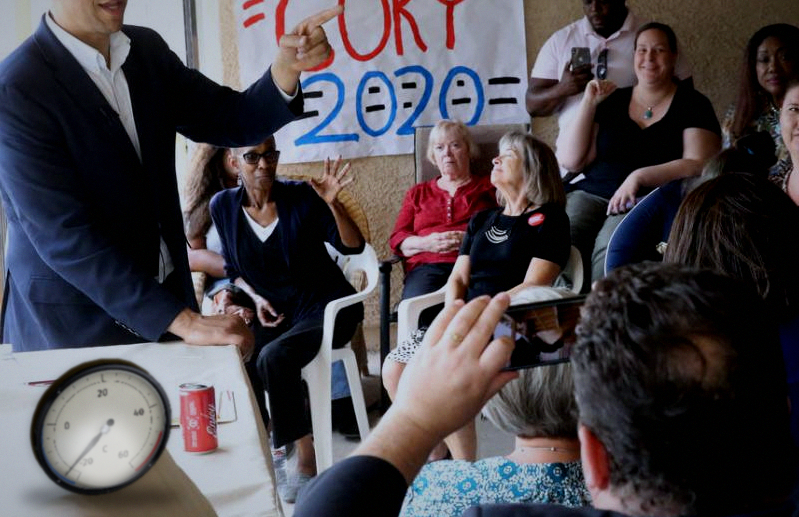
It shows {"value": -16, "unit": "°C"}
